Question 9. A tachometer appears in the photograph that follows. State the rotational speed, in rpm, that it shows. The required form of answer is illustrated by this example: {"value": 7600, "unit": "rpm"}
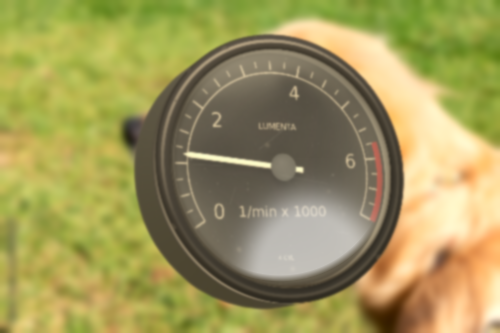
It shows {"value": 1125, "unit": "rpm"}
